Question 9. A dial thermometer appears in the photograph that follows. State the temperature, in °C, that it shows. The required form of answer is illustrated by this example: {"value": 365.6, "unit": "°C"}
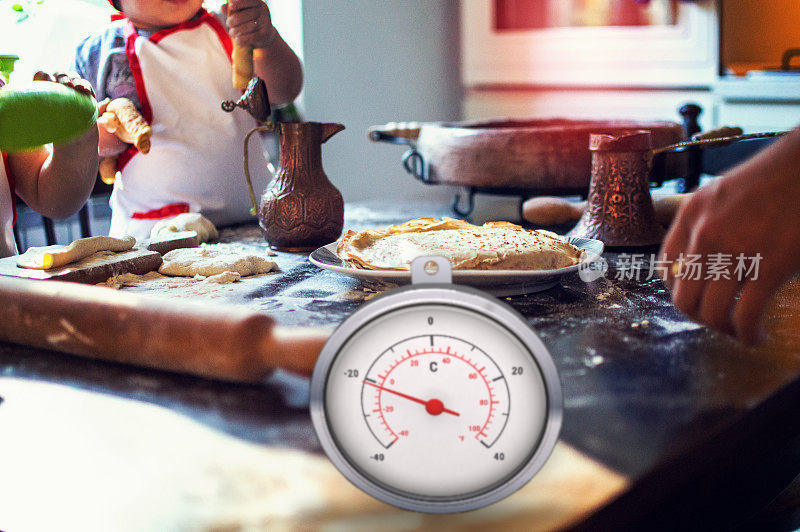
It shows {"value": -20, "unit": "°C"}
